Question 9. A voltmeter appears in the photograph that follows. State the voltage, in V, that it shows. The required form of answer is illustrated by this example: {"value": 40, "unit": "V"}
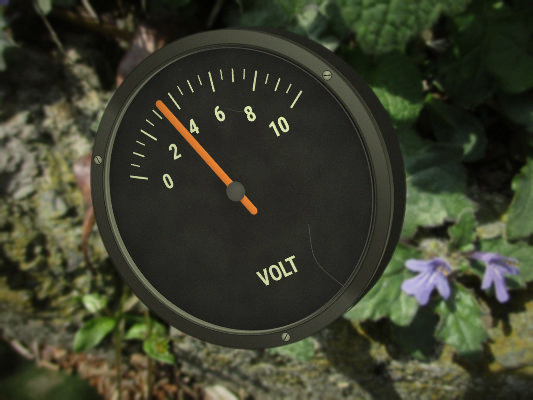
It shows {"value": 3.5, "unit": "V"}
